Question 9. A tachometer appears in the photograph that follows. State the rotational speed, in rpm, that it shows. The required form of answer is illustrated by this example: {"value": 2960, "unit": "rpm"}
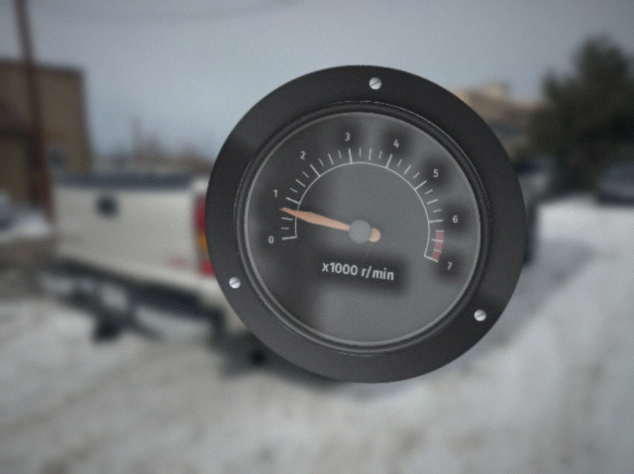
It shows {"value": 750, "unit": "rpm"}
